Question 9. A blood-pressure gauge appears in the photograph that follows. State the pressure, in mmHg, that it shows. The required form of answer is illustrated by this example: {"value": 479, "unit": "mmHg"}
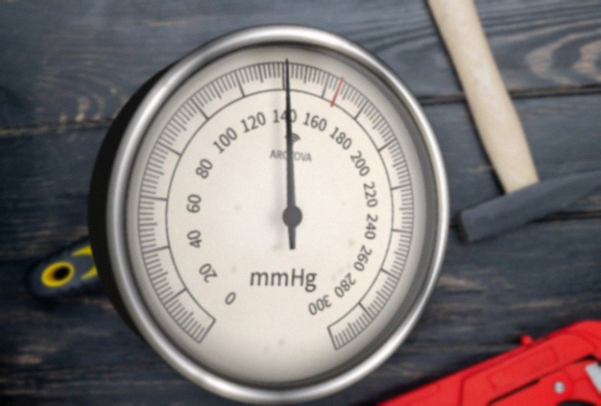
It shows {"value": 140, "unit": "mmHg"}
